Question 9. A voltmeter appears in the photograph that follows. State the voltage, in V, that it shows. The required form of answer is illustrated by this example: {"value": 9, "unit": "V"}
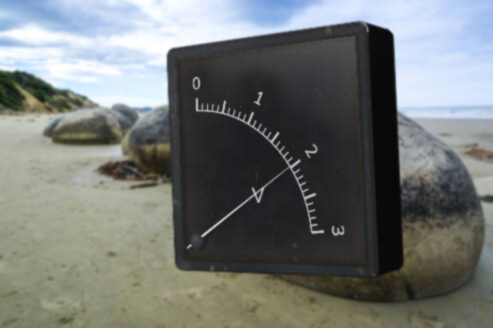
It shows {"value": 2, "unit": "V"}
